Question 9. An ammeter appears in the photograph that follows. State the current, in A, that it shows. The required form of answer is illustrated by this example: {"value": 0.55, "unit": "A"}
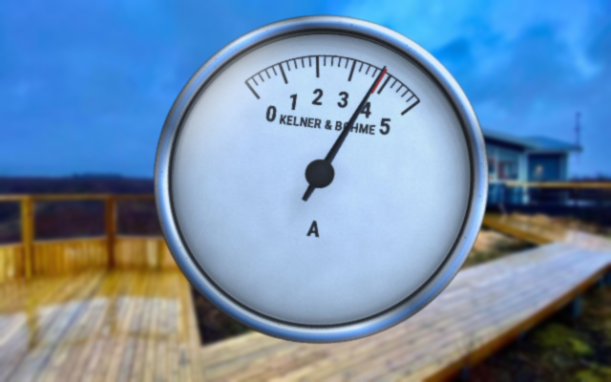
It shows {"value": 3.8, "unit": "A"}
